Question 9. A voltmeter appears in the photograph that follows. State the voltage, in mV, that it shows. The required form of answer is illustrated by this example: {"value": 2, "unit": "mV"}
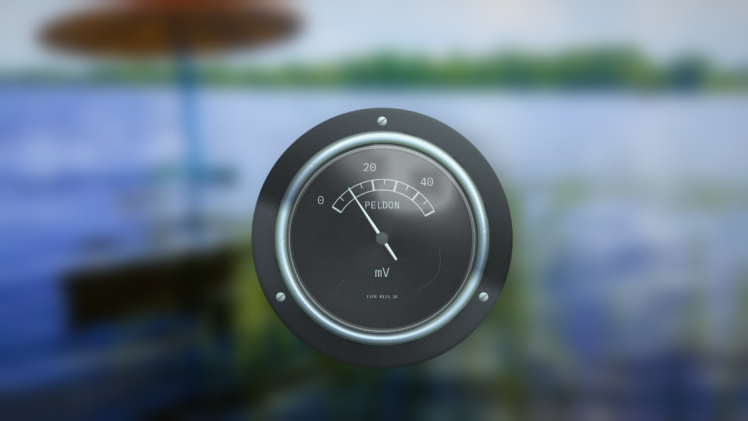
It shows {"value": 10, "unit": "mV"}
